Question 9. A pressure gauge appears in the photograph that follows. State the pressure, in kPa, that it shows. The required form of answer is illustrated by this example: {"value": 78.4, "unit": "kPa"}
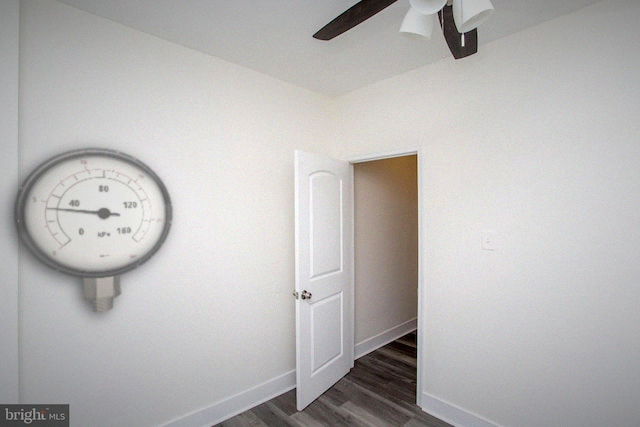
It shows {"value": 30, "unit": "kPa"}
